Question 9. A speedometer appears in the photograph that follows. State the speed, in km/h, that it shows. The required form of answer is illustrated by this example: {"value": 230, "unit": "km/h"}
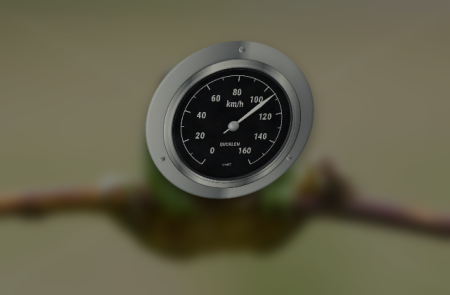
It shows {"value": 105, "unit": "km/h"}
